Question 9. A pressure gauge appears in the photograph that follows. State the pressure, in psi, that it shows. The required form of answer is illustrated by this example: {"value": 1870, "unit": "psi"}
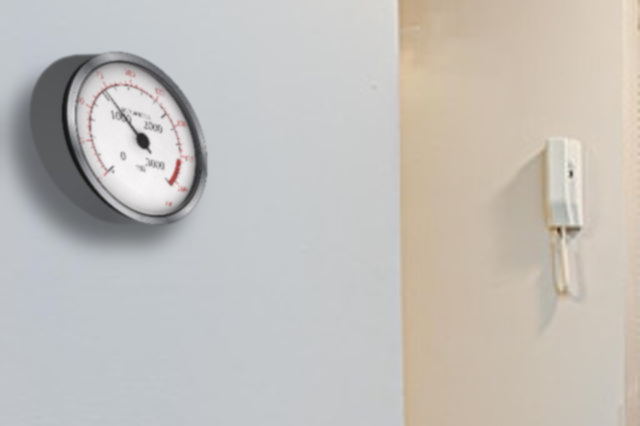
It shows {"value": 1000, "unit": "psi"}
